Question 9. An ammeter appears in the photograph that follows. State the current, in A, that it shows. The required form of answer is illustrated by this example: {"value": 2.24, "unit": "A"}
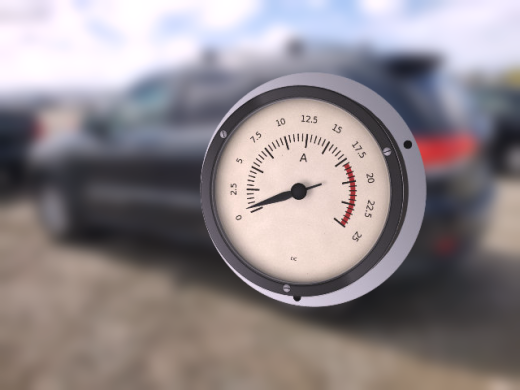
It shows {"value": 0.5, "unit": "A"}
